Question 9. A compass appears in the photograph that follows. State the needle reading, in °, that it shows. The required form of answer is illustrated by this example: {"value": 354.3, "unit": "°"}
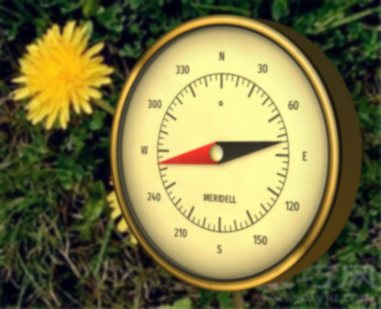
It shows {"value": 260, "unit": "°"}
